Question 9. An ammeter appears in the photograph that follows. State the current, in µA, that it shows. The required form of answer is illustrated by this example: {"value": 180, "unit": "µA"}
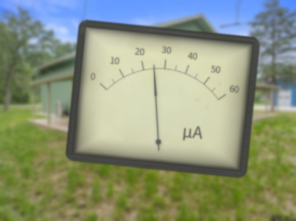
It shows {"value": 25, "unit": "µA"}
